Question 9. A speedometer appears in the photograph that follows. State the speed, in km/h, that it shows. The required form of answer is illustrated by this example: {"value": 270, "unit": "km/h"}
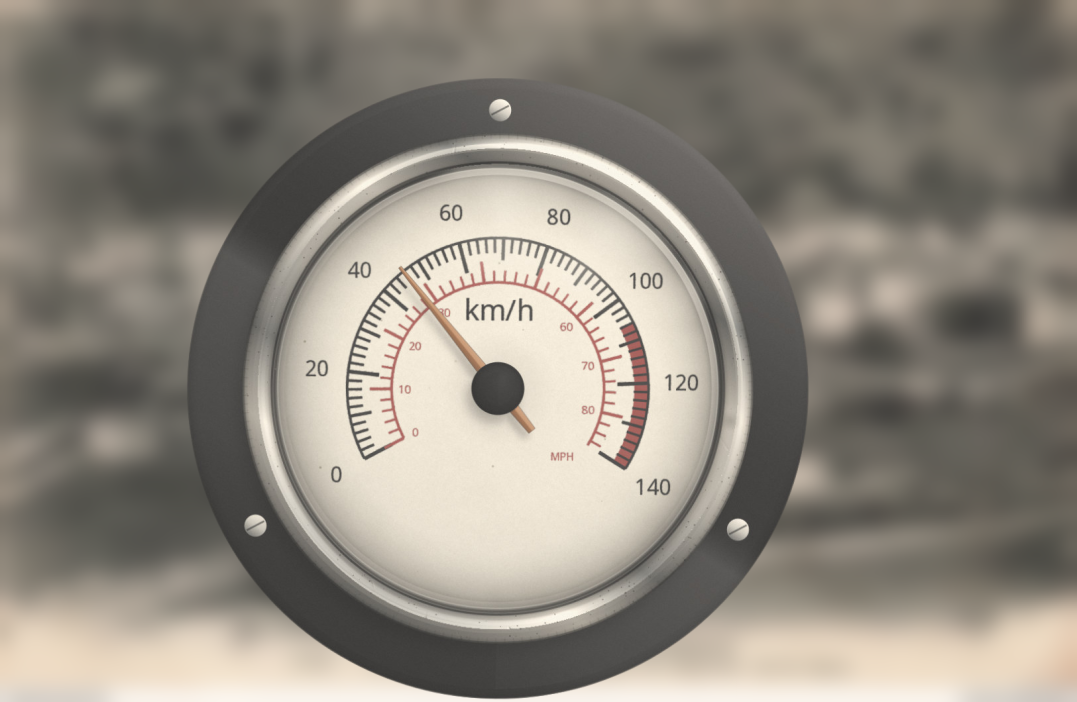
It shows {"value": 46, "unit": "km/h"}
